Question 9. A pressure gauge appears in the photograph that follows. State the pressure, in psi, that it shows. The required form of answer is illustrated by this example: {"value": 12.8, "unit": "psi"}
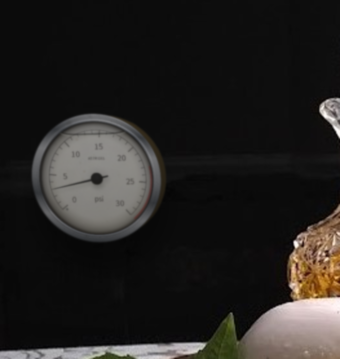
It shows {"value": 3, "unit": "psi"}
